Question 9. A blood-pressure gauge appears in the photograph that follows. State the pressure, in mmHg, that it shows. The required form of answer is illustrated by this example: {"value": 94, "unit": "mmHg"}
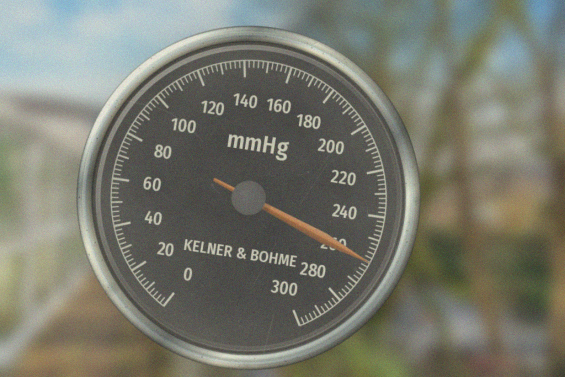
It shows {"value": 260, "unit": "mmHg"}
